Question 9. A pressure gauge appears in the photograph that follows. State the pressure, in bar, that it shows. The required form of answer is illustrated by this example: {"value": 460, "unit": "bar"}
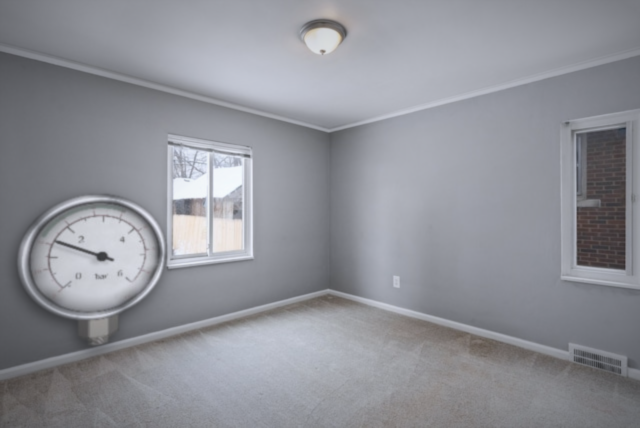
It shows {"value": 1.5, "unit": "bar"}
